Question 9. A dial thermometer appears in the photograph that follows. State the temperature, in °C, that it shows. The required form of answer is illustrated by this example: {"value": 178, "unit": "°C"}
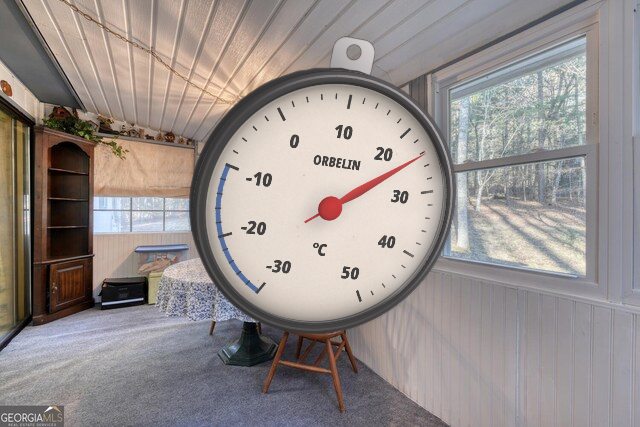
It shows {"value": 24, "unit": "°C"}
